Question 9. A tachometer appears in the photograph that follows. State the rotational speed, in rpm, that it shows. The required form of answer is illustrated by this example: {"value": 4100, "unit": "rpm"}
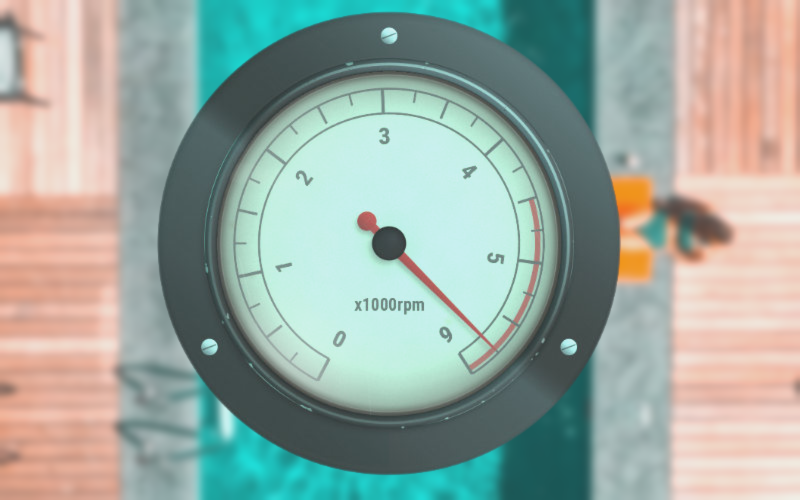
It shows {"value": 5750, "unit": "rpm"}
